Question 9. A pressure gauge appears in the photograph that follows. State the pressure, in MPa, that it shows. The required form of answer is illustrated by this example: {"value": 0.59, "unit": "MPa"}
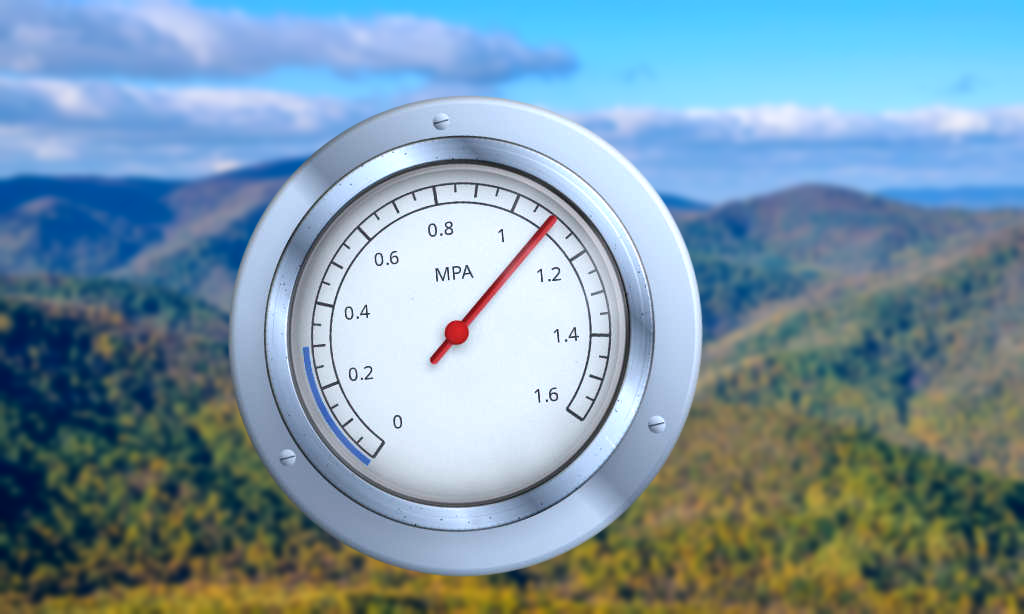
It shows {"value": 1.1, "unit": "MPa"}
